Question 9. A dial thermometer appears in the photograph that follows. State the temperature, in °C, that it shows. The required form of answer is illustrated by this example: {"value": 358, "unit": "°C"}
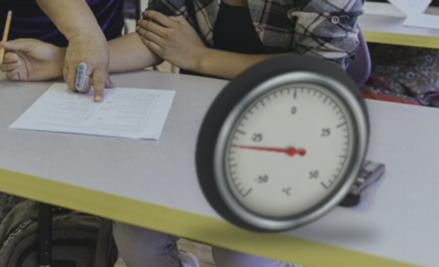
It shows {"value": -30, "unit": "°C"}
